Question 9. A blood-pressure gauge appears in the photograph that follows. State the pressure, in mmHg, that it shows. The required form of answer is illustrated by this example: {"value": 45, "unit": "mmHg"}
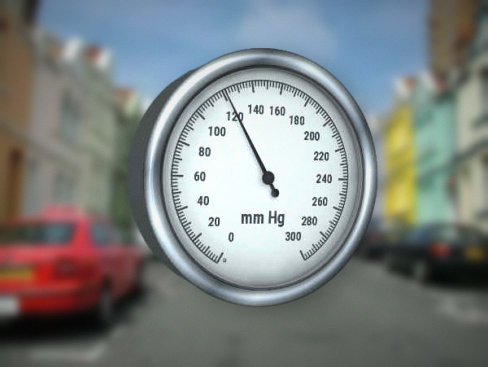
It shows {"value": 120, "unit": "mmHg"}
